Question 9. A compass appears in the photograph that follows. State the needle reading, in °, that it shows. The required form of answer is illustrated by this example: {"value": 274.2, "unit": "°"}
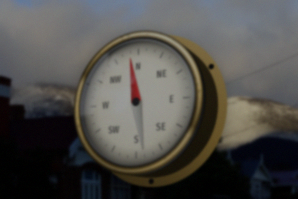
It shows {"value": 350, "unit": "°"}
